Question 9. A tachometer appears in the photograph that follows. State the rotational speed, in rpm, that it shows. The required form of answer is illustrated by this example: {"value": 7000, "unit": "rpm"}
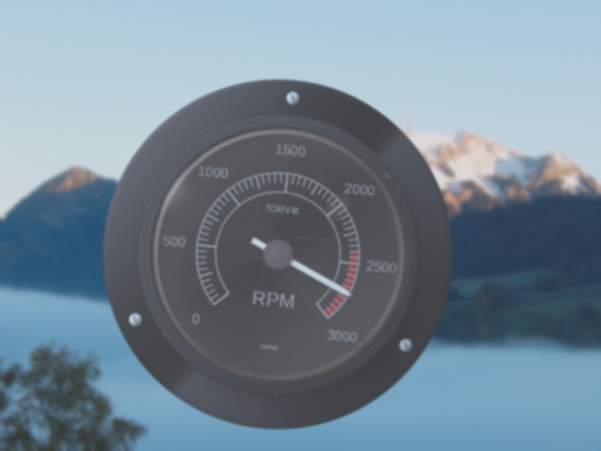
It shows {"value": 2750, "unit": "rpm"}
